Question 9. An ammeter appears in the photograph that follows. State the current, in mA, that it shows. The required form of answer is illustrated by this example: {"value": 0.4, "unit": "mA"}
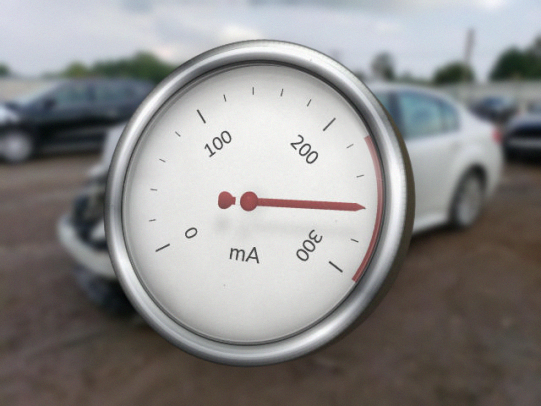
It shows {"value": 260, "unit": "mA"}
